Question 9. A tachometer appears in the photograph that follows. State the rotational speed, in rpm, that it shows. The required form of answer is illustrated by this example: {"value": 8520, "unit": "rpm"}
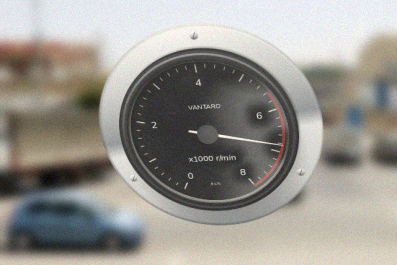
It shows {"value": 6800, "unit": "rpm"}
